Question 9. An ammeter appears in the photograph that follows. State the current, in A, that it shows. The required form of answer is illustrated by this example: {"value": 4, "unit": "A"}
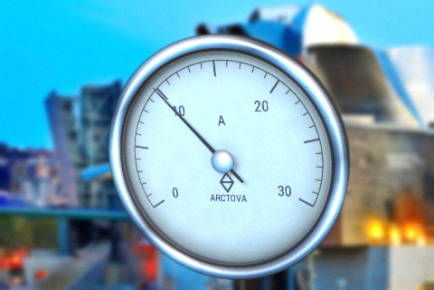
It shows {"value": 10, "unit": "A"}
